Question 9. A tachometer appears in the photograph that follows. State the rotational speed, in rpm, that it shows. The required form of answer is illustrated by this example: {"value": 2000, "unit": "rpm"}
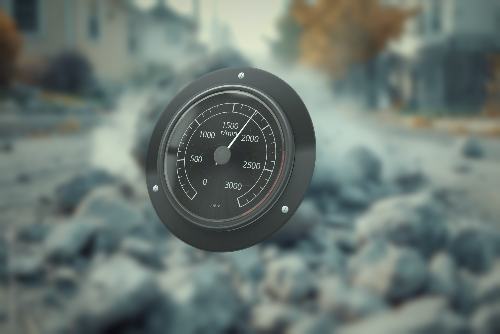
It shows {"value": 1800, "unit": "rpm"}
